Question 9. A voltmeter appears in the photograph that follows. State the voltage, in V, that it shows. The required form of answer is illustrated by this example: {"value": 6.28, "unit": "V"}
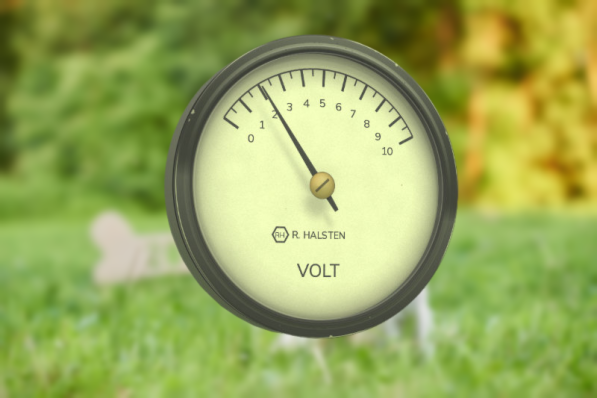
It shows {"value": 2, "unit": "V"}
